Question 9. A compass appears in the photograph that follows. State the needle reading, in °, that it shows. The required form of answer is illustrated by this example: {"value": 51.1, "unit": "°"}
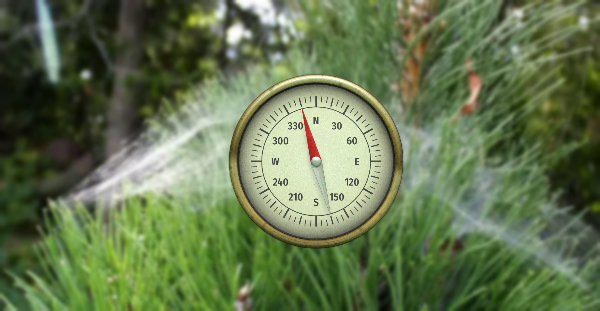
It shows {"value": 345, "unit": "°"}
